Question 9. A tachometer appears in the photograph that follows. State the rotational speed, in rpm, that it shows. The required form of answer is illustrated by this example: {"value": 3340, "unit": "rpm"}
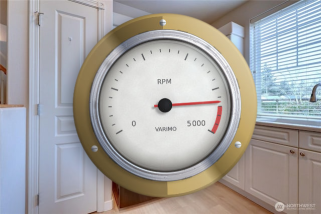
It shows {"value": 4300, "unit": "rpm"}
